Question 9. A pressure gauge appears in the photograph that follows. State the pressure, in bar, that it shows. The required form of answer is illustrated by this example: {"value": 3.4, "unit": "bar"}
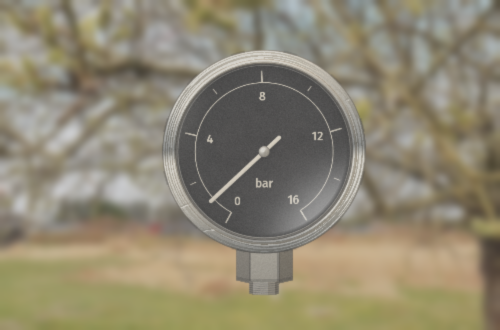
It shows {"value": 1, "unit": "bar"}
